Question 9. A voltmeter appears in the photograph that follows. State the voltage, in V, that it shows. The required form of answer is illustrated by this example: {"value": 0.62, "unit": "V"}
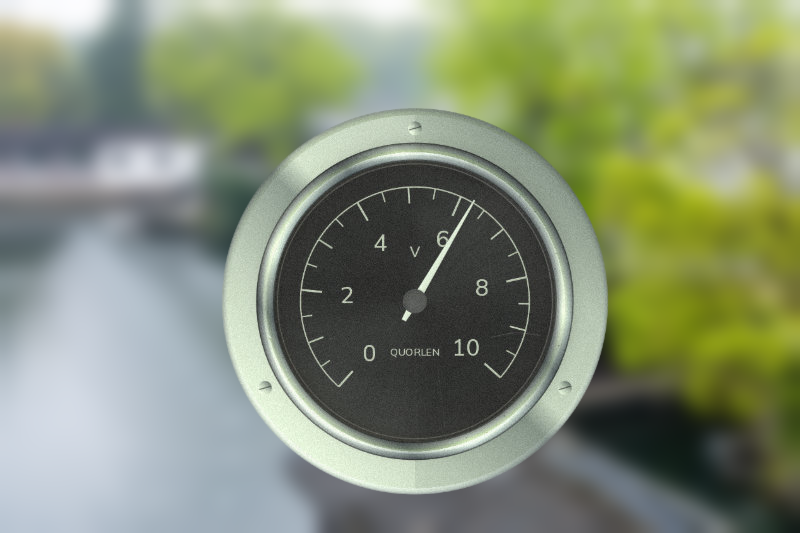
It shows {"value": 6.25, "unit": "V"}
